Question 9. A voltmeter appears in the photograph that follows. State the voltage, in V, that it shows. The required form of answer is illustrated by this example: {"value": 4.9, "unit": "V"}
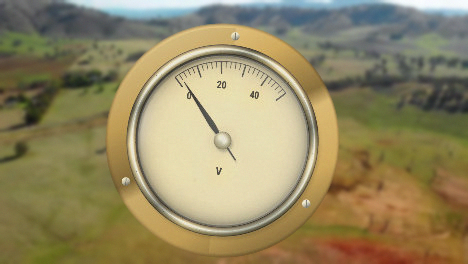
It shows {"value": 2, "unit": "V"}
